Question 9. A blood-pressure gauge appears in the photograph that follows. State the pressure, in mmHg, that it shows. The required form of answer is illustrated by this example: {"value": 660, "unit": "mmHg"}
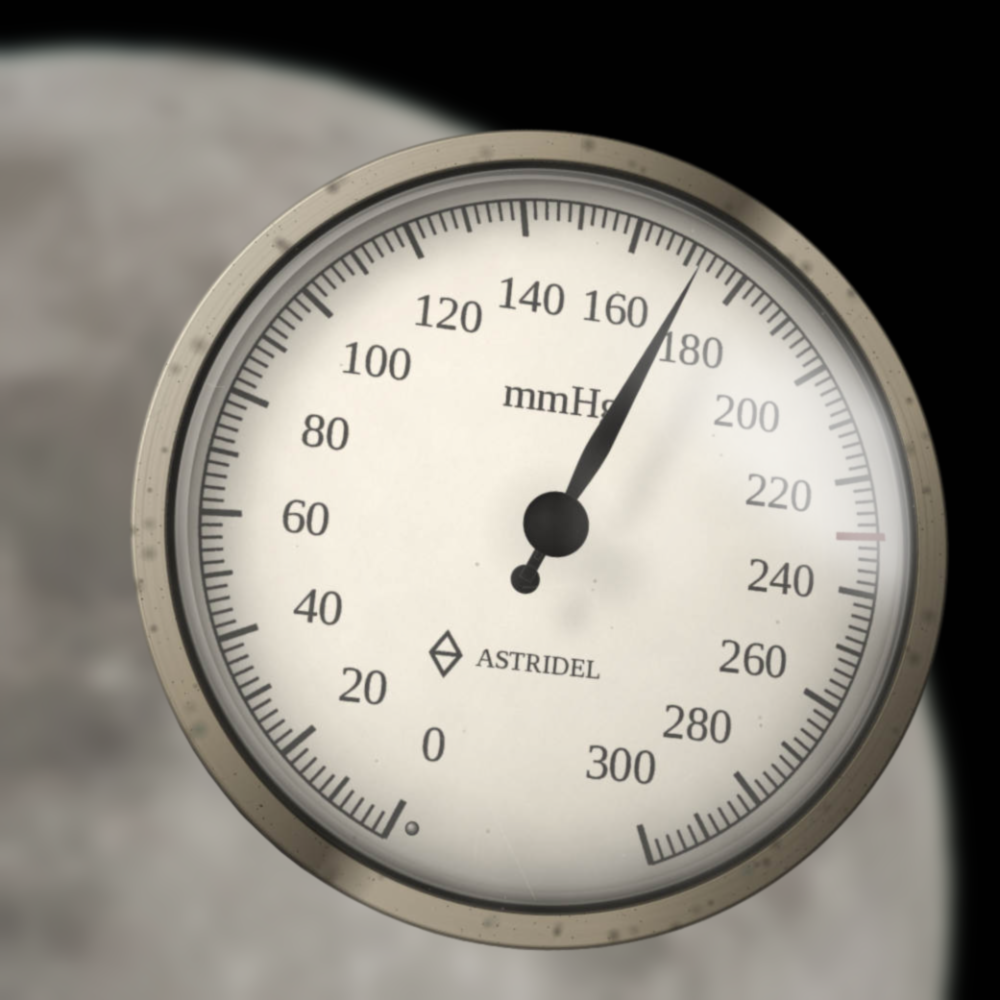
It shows {"value": 172, "unit": "mmHg"}
